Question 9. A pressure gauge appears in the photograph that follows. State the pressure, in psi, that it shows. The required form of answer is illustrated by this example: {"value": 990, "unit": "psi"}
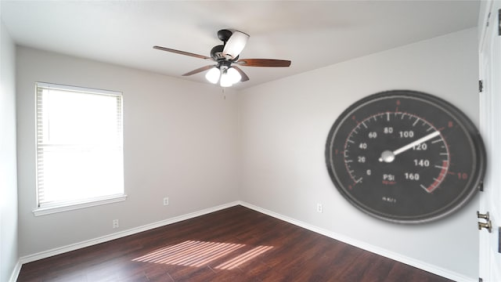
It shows {"value": 115, "unit": "psi"}
